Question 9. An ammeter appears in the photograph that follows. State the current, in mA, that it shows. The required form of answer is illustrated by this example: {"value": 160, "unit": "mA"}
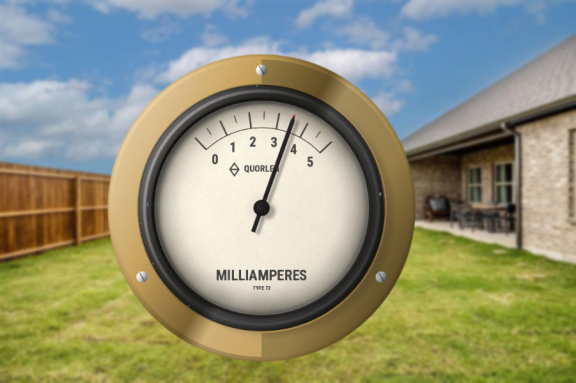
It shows {"value": 3.5, "unit": "mA"}
